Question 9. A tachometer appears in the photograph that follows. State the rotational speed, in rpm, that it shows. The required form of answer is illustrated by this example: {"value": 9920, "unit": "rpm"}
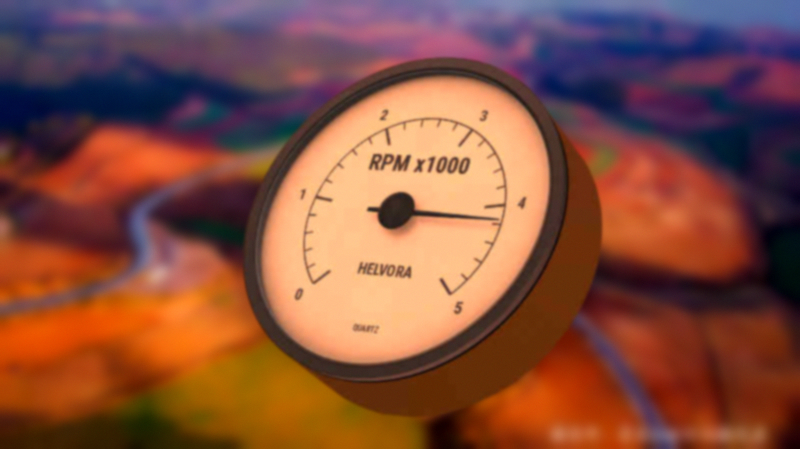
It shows {"value": 4200, "unit": "rpm"}
